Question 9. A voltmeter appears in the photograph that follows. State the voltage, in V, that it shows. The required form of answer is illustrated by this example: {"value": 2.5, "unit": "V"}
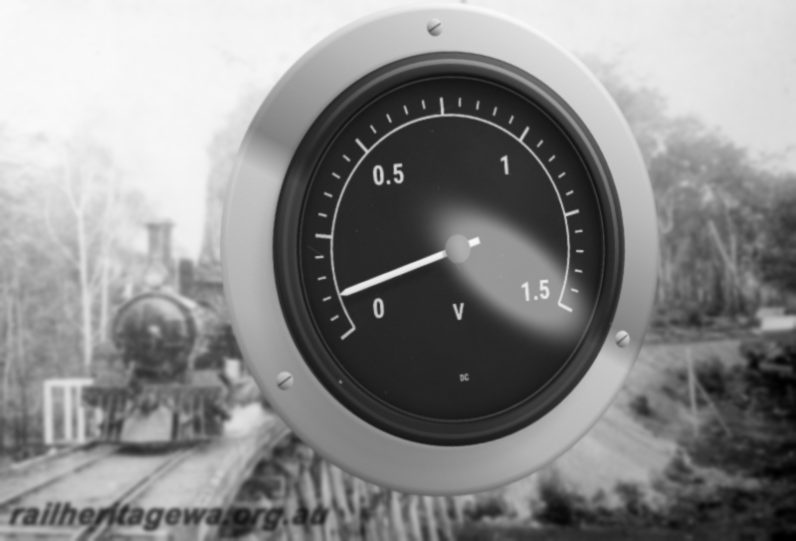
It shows {"value": 0.1, "unit": "V"}
